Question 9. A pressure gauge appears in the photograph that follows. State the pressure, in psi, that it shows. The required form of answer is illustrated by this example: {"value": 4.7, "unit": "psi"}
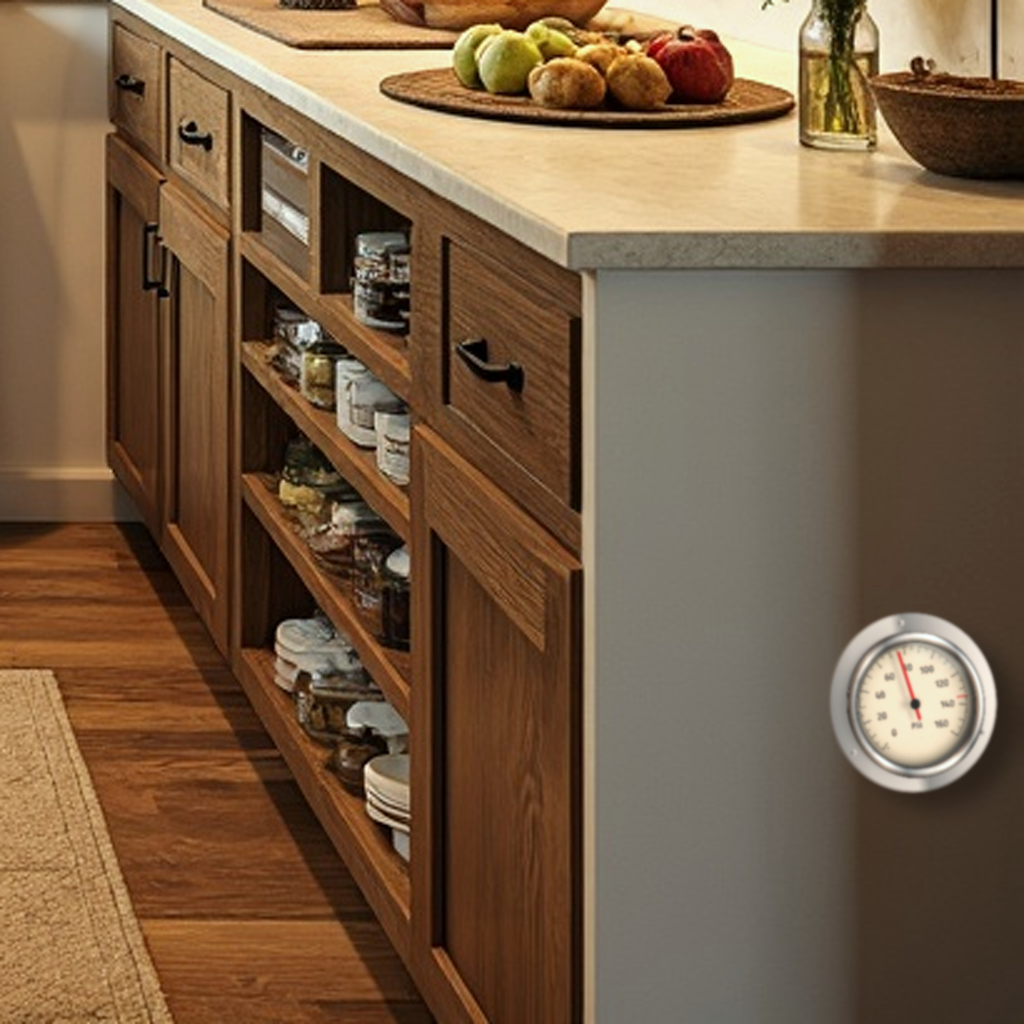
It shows {"value": 75, "unit": "psi"}
